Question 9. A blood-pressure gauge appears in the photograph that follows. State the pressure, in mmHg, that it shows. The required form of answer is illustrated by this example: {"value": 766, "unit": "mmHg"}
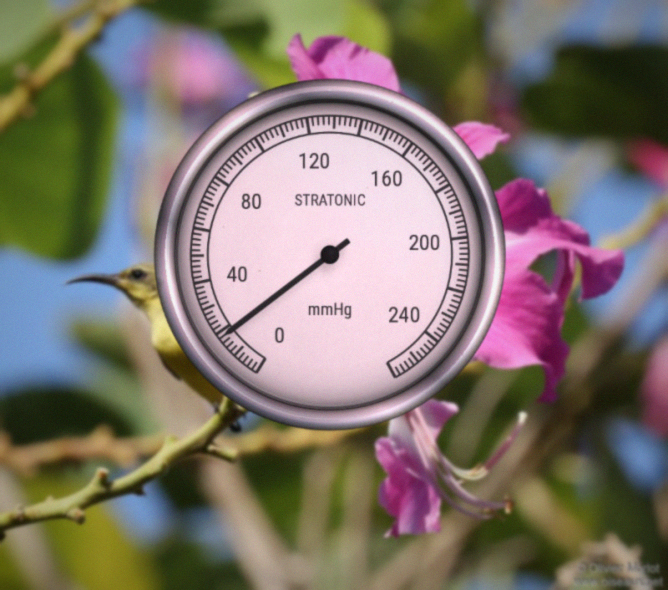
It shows {"value": 18, "unit": "mmHg"}
